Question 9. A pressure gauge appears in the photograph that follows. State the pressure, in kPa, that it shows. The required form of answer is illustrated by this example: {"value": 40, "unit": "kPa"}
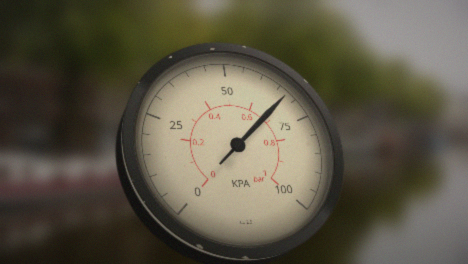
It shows {"value": 67.5, "unit": "kPa"}
